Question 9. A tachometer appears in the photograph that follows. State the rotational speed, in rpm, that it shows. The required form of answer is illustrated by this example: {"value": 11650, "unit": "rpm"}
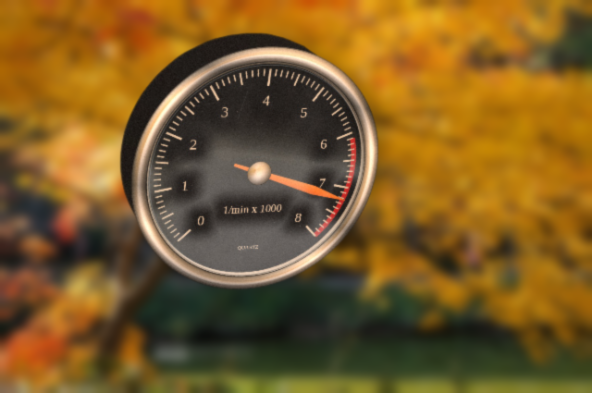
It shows {"value": 7200, "unit": "rpm"}
